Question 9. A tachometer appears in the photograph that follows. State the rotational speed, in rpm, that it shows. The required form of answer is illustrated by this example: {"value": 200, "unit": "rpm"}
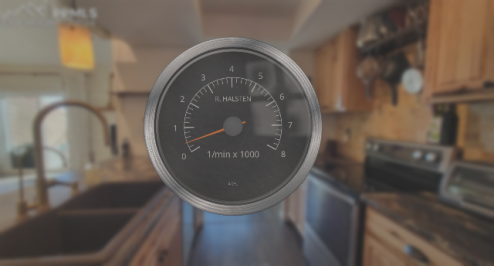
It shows {"value": 400, "unit": "rpm"}
